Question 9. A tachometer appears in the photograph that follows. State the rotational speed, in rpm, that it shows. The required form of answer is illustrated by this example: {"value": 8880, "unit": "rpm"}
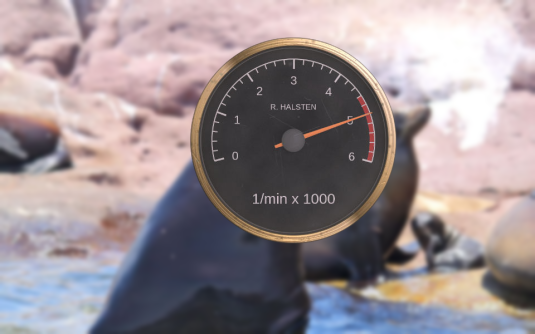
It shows {"value": 5000, "unit": "rpm"}
